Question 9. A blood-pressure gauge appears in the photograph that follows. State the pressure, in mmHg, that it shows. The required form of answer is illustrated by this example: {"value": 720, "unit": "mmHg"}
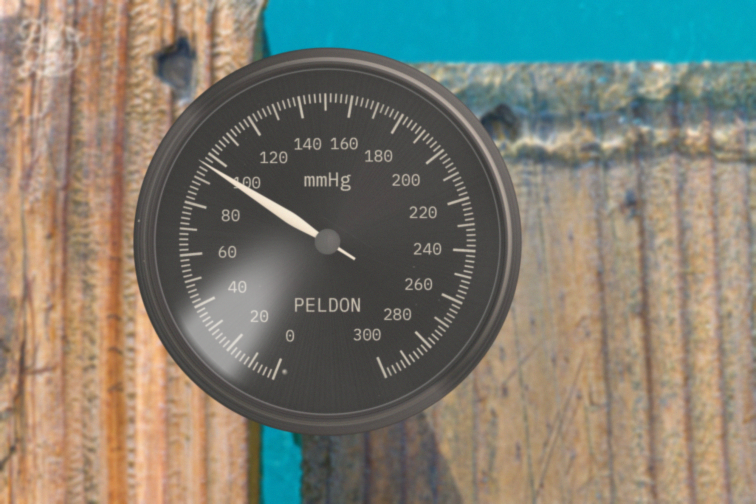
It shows {"value": 96, "unit": "mmHg"}
